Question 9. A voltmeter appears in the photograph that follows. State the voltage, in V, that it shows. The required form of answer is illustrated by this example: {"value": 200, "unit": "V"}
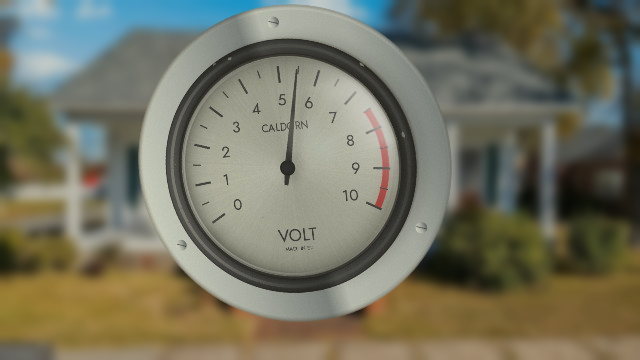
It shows {"value": 5.5, "unit": "V"}
